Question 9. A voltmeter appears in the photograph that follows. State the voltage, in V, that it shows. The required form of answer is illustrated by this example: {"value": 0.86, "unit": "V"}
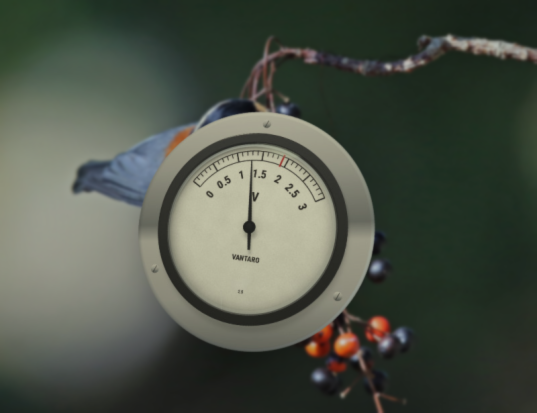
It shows {"value": 1.3, "unit": "V"}
